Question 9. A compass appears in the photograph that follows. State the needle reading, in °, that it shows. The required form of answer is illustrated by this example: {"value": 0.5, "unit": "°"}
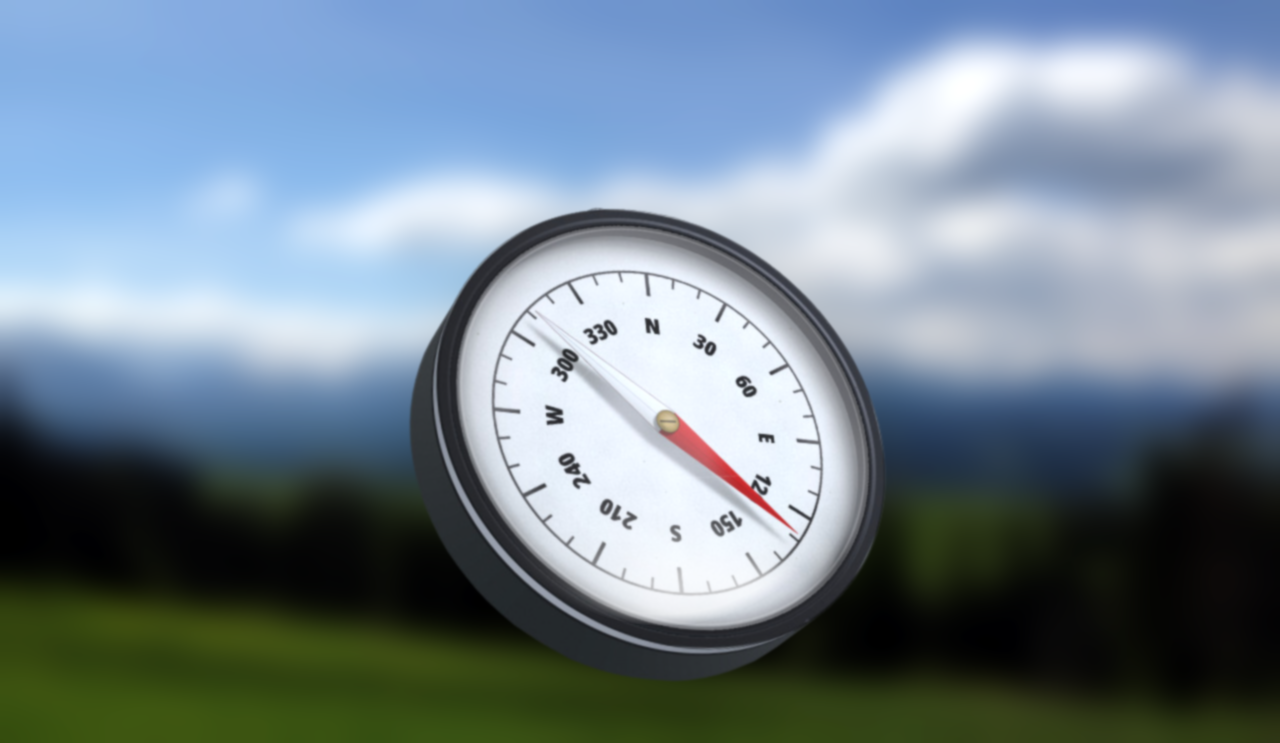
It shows {"value": 130, "unit": "°"}
